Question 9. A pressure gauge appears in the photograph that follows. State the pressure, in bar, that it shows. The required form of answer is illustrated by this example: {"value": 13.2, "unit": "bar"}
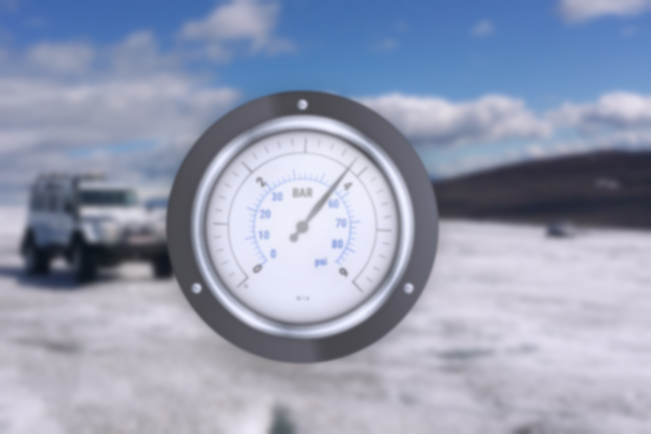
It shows {"value": 3.8, "unit": "bar"}
